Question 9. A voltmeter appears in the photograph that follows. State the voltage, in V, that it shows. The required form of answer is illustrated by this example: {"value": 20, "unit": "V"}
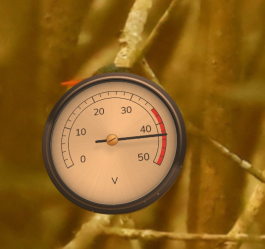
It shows {"value": 43, "unit": "V"}
